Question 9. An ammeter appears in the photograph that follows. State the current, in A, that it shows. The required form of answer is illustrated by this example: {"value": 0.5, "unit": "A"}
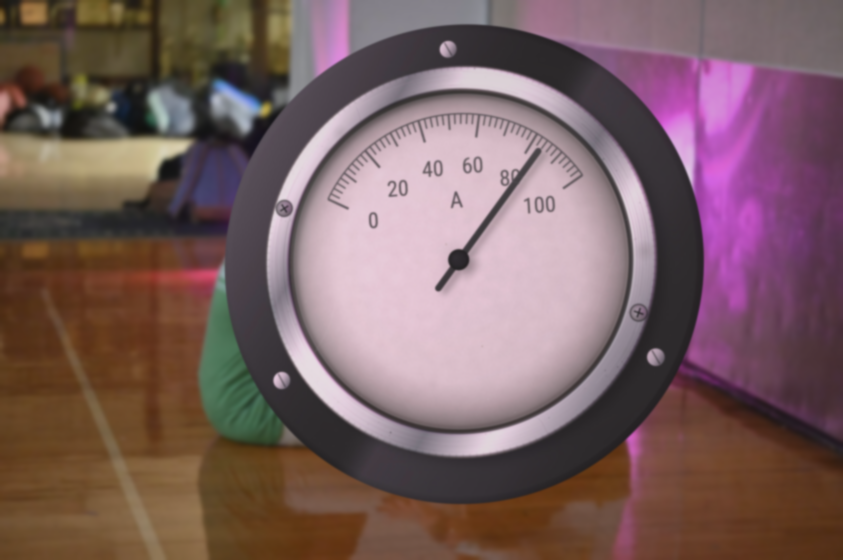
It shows {"value": 84, "unit": "A"}
